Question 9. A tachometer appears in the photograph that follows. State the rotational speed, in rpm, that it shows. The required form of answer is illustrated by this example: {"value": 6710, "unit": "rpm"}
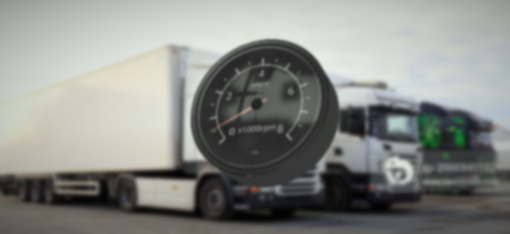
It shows {"value": 500, "unit": "rpm"}
